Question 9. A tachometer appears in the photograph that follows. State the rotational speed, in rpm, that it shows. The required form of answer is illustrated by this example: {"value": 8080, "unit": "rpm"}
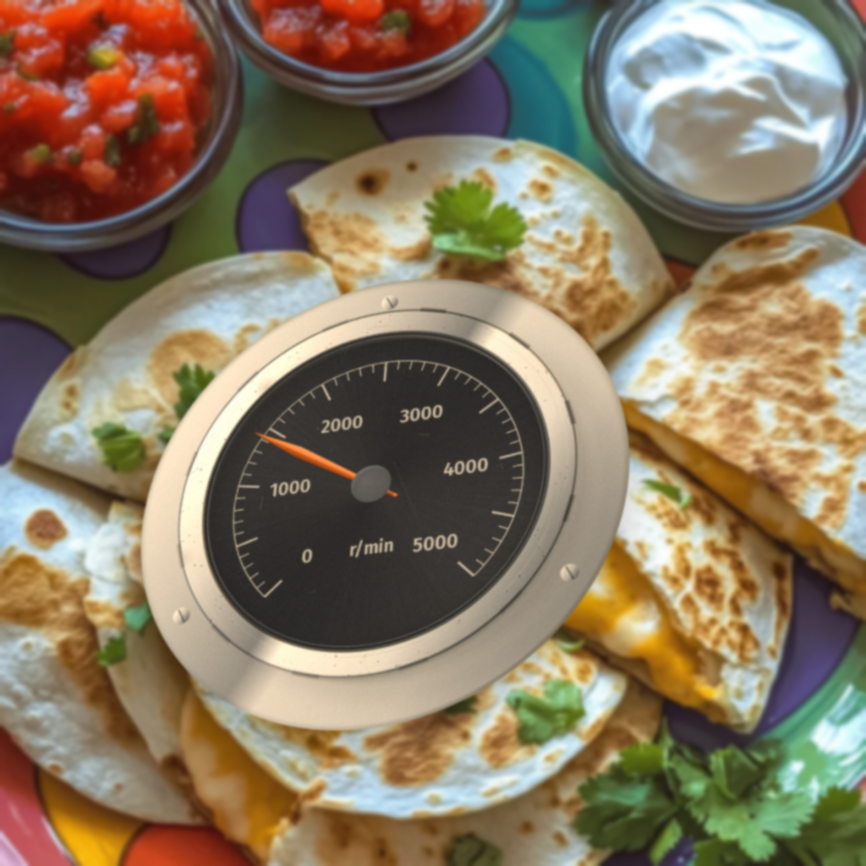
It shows {"value": 1400, "unit": "rpm"}
